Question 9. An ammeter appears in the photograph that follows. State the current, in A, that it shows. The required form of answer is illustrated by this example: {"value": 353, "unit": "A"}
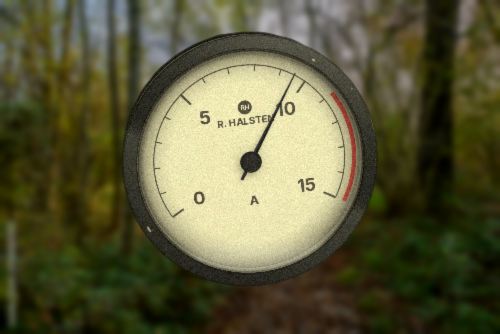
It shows {"value": 9.5, "unit": "A"}
